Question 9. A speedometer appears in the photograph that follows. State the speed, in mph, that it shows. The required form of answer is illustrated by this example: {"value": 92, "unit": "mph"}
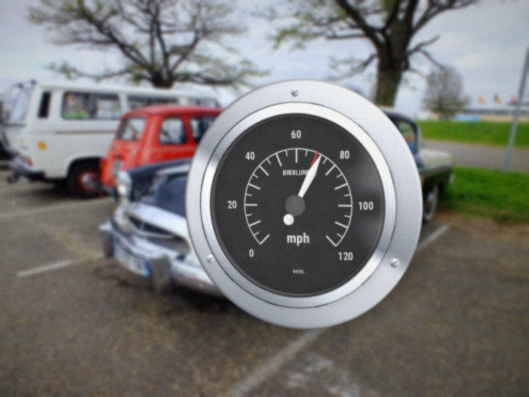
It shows {"value": 72.5, "unit": "mph"}
